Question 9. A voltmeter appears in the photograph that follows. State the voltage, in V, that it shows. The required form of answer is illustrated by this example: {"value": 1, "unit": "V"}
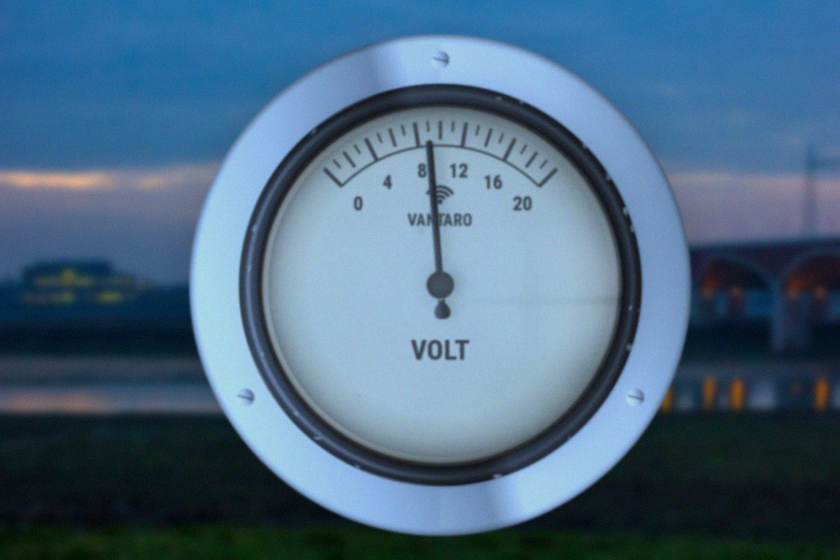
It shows {"value": 9, "unit": "V"}
